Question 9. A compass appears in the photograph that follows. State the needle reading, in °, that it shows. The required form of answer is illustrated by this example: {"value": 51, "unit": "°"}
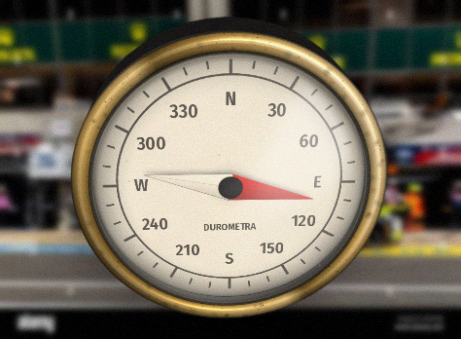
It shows {"value": 100, "unit": "°"}
